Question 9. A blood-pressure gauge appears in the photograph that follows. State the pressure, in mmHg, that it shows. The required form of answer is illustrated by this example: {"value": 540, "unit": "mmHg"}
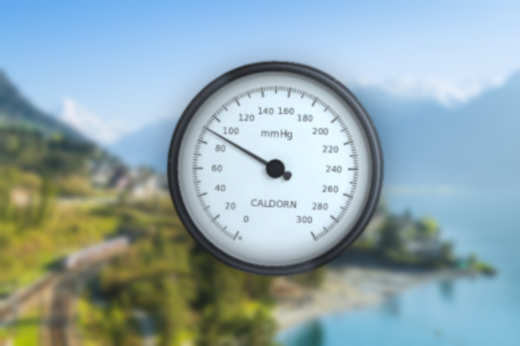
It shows {"value": 90, "unit": "mmHg"}
